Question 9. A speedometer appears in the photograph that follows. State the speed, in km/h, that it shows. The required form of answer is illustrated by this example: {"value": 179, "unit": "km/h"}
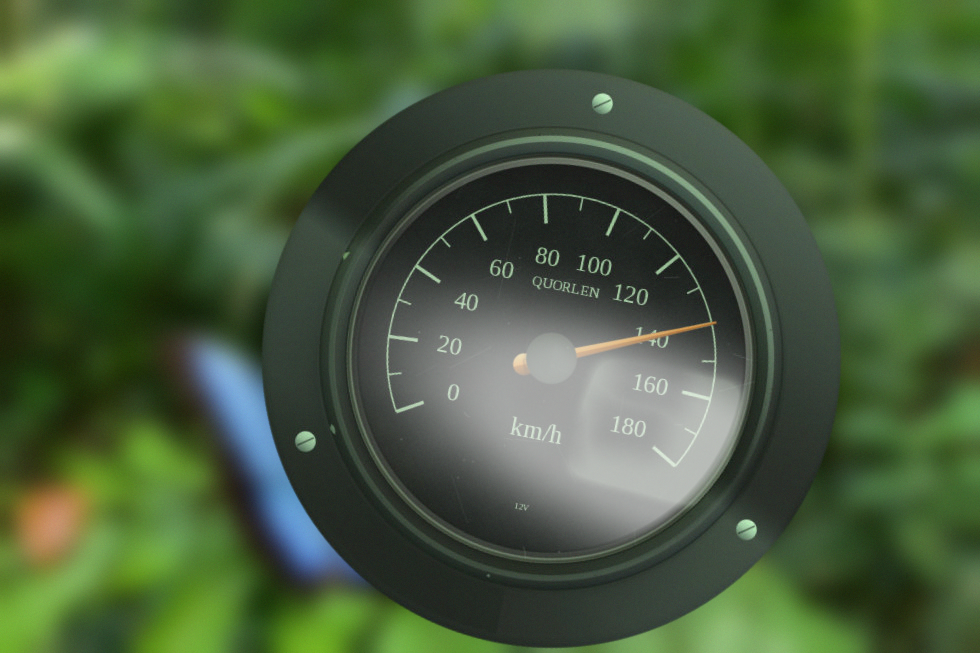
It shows {"value": 140, "unit": "km/h"}
